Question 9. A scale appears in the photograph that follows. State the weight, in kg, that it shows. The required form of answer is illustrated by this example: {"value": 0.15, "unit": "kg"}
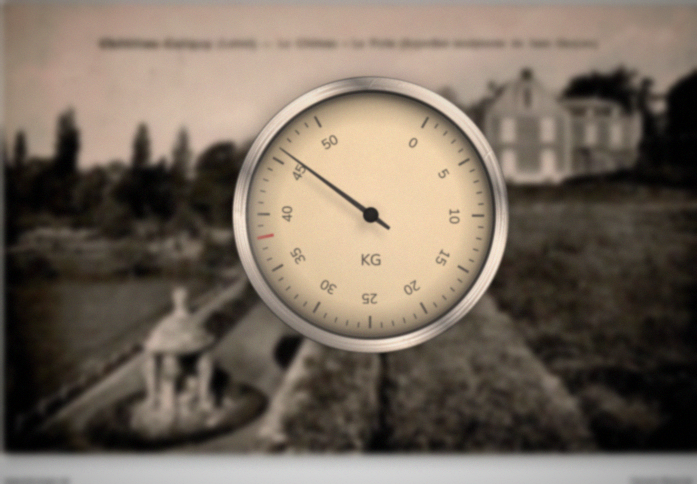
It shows {"value": 46, "unit": "kg"}
